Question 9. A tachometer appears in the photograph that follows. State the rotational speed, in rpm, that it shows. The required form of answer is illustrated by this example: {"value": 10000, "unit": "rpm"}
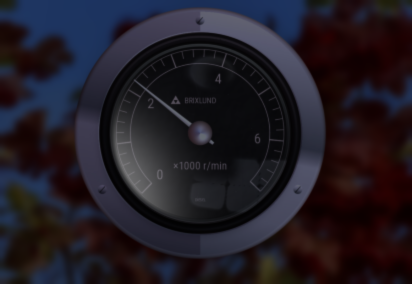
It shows {"value": 2200, "unit": "rpm"}
